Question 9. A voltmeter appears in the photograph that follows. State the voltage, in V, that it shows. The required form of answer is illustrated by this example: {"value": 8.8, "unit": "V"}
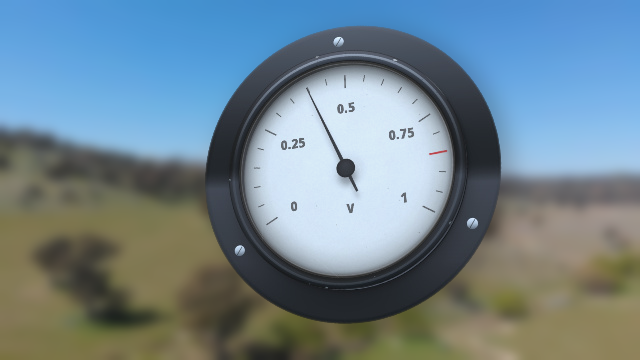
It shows {"value": 0.4, "unit": "V"}
